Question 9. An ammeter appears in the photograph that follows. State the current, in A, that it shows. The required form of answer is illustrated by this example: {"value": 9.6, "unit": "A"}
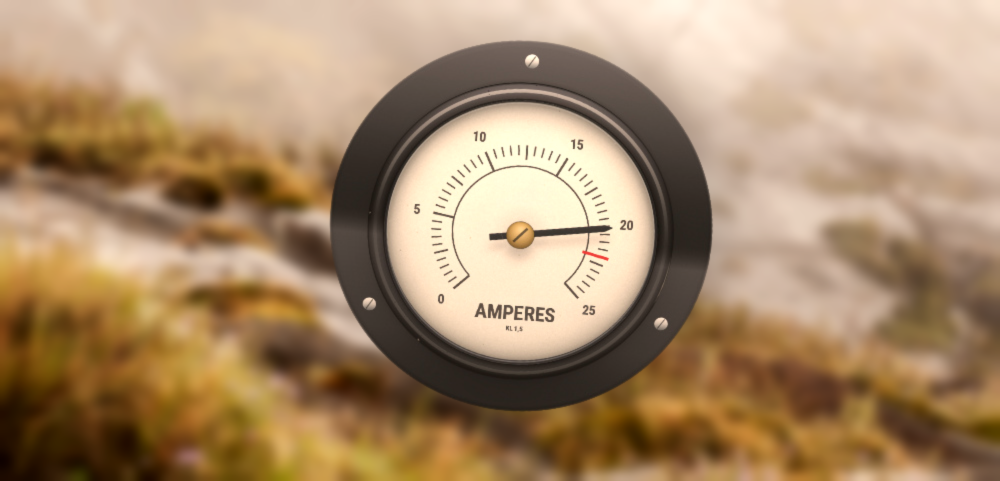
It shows {"value": 20, "unit": "A"}
